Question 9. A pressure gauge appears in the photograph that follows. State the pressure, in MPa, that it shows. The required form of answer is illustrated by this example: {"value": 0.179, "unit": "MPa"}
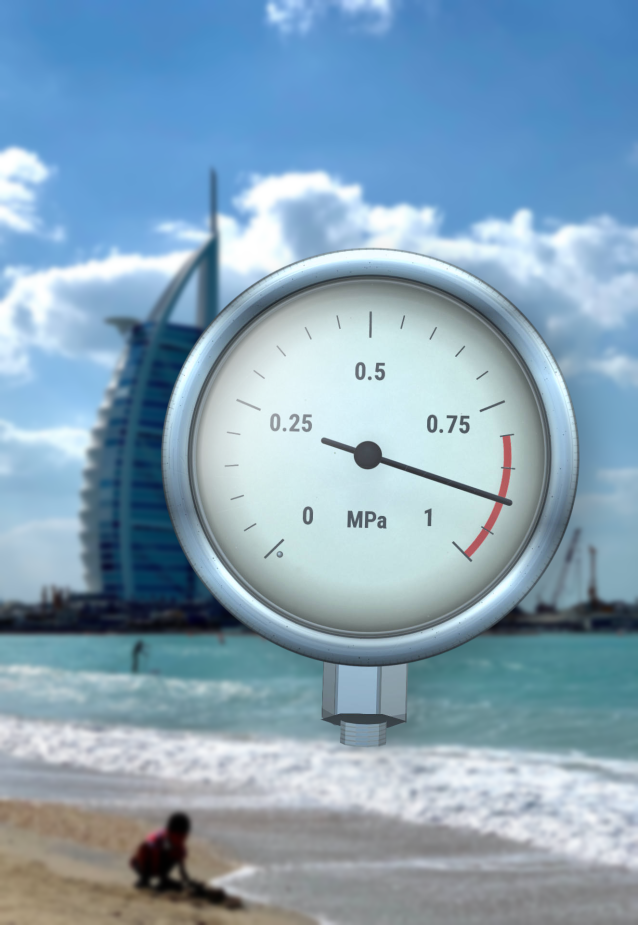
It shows {"value": 0.9, "unit": "MPa"}
